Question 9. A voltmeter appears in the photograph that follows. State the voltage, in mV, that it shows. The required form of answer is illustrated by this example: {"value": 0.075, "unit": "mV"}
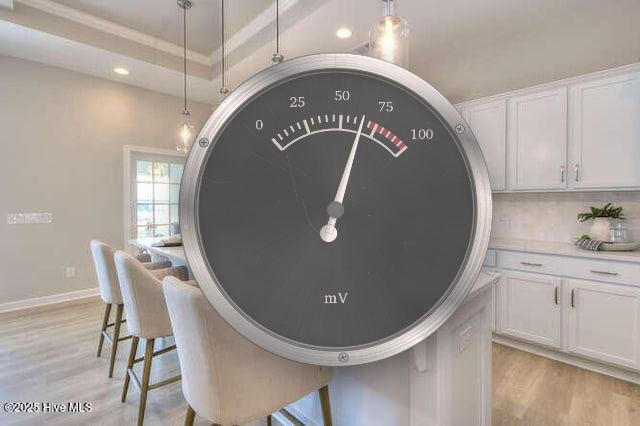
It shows {"value": 65, "unit": "mV"}
